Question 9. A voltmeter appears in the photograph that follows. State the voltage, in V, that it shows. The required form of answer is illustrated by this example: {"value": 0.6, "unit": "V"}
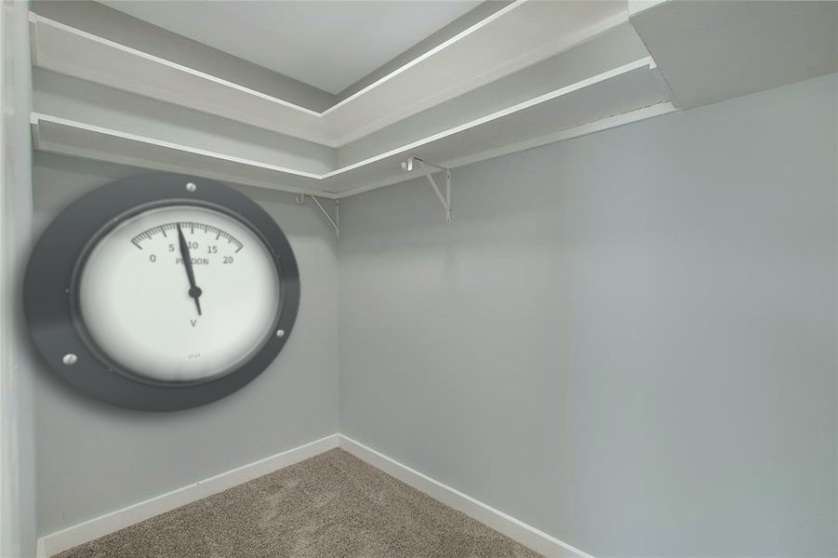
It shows {"value": 7.5, "unit": "V"}
